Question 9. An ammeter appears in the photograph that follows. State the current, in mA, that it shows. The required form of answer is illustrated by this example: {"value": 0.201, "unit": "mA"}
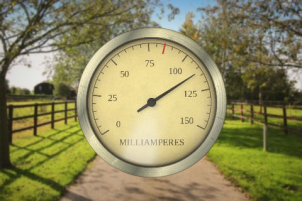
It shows {"value": 112.5, "unit": "mA"}
